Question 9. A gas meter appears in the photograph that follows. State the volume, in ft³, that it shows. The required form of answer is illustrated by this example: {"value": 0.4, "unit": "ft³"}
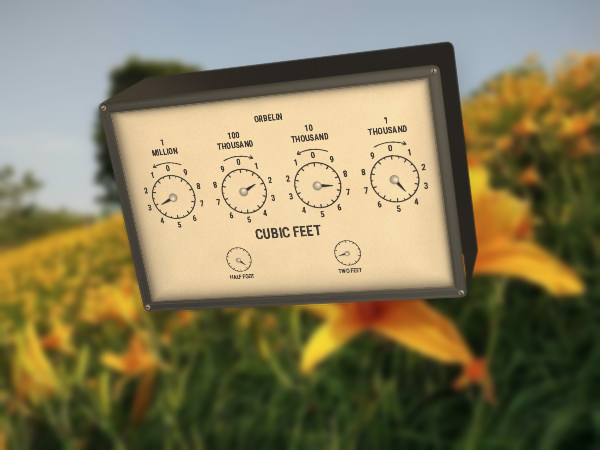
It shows {"value": 317400, "unit": "ft³"}
